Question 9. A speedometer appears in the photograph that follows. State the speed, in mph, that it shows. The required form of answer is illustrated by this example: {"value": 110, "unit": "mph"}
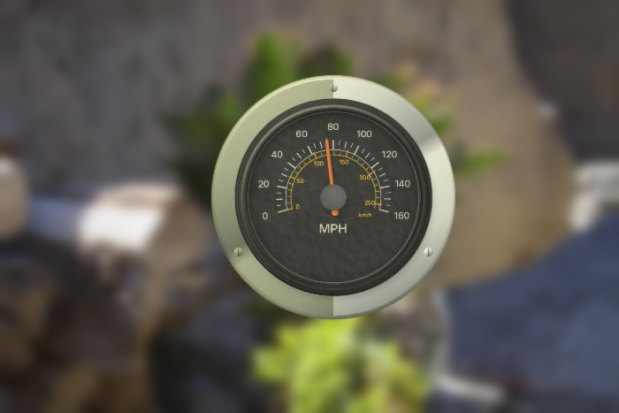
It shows {"value": 75, "unit": "mph"}
